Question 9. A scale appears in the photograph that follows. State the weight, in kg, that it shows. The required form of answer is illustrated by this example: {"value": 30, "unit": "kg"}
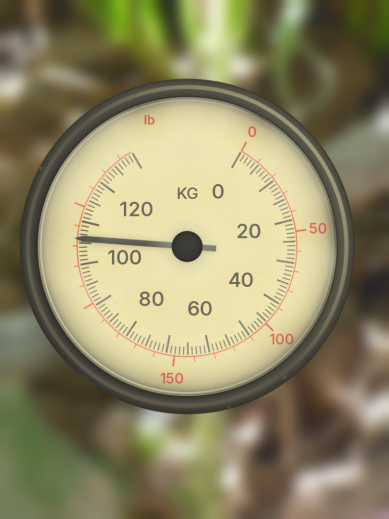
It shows {"value": 106, "unit": "kg"}
